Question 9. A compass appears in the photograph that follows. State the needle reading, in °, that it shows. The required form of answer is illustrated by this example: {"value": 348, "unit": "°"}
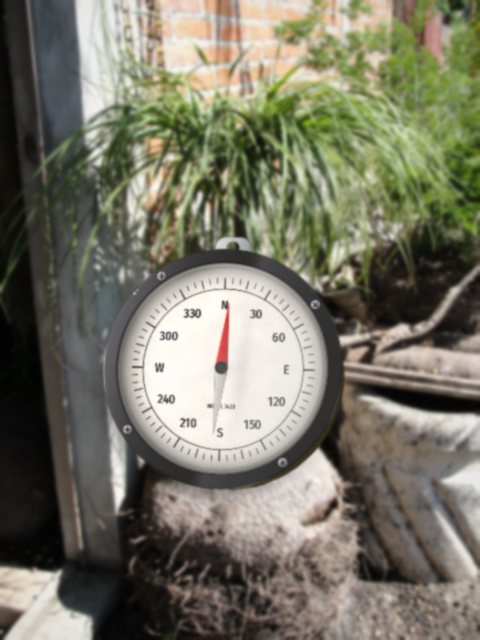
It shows {"value": 5, "unit": "°"}
